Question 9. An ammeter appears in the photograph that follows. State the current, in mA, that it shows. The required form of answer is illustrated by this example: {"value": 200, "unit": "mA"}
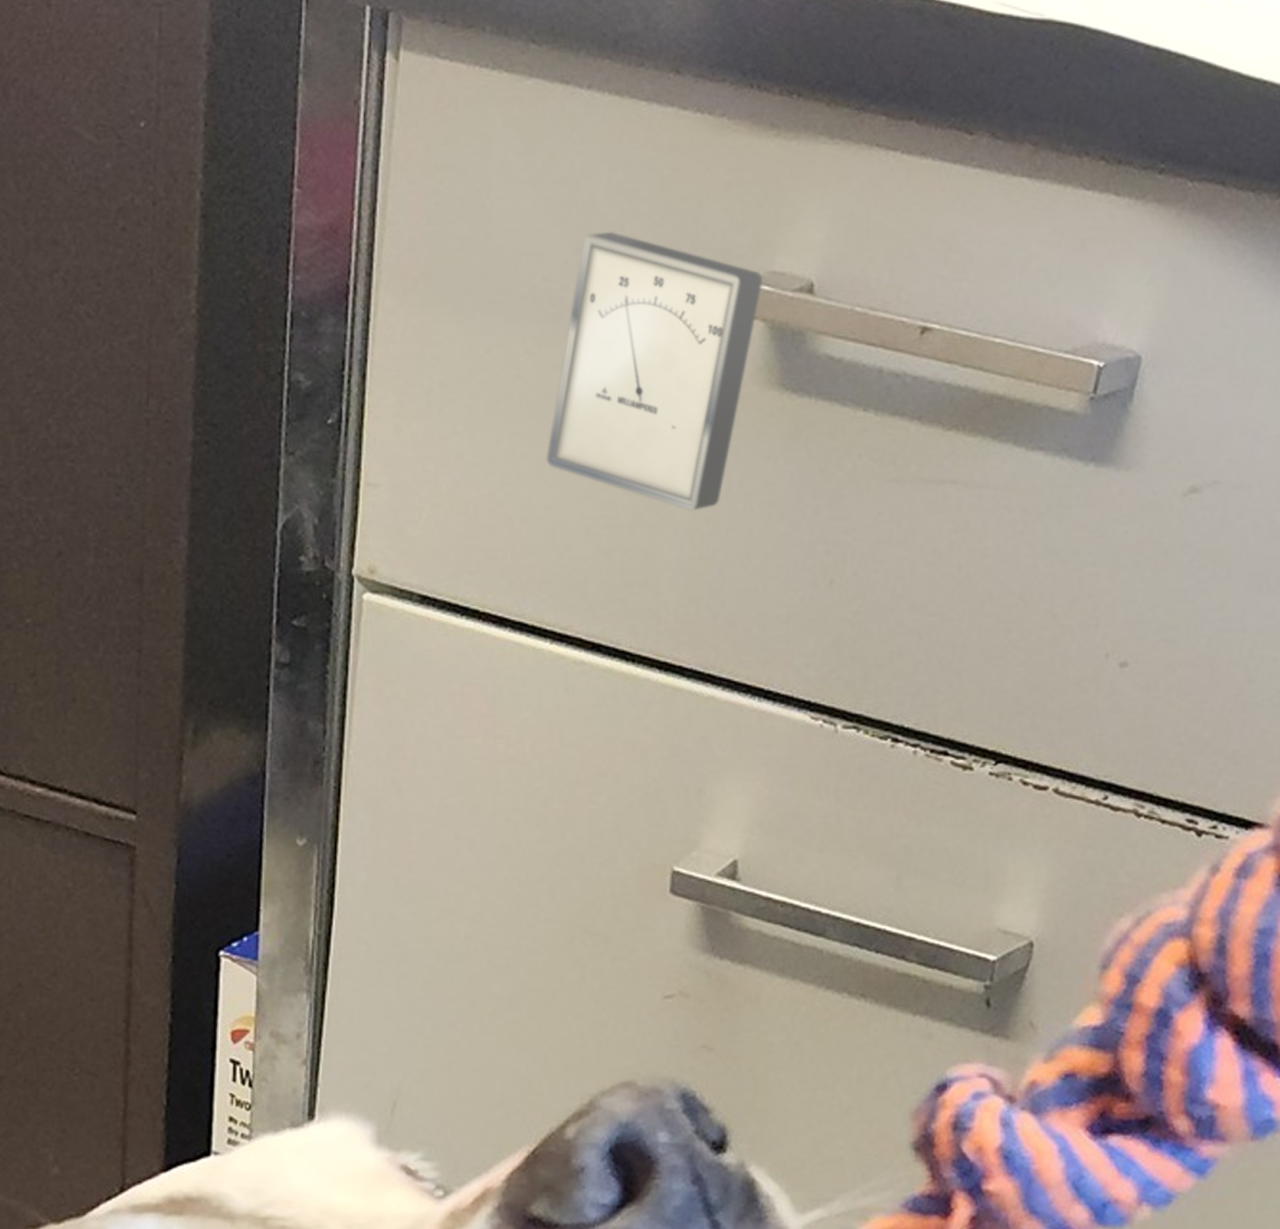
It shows {"value": 25, "unit": "mA"}
